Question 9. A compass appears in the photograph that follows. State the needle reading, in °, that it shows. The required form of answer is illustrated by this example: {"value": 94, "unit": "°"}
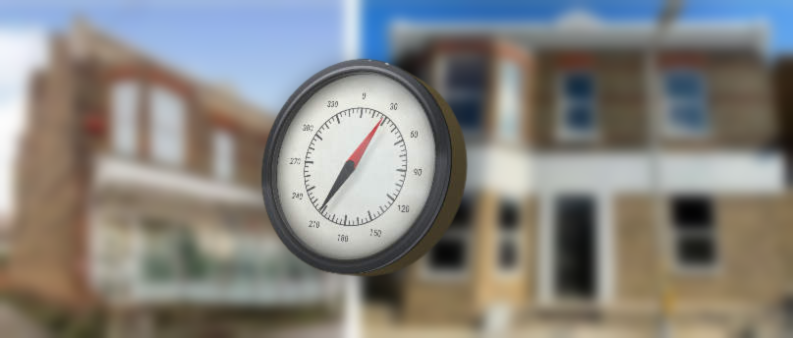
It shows {"value": 30, "unit": "°"}
